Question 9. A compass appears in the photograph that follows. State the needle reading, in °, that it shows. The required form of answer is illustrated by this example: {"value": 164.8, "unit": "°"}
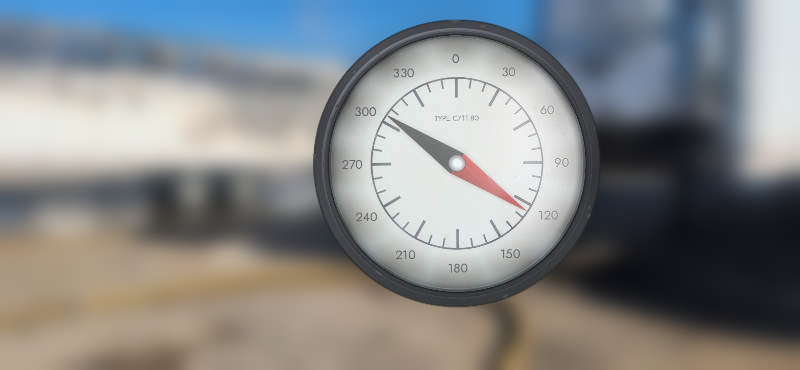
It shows {"value": 125, "unit": "°"}
